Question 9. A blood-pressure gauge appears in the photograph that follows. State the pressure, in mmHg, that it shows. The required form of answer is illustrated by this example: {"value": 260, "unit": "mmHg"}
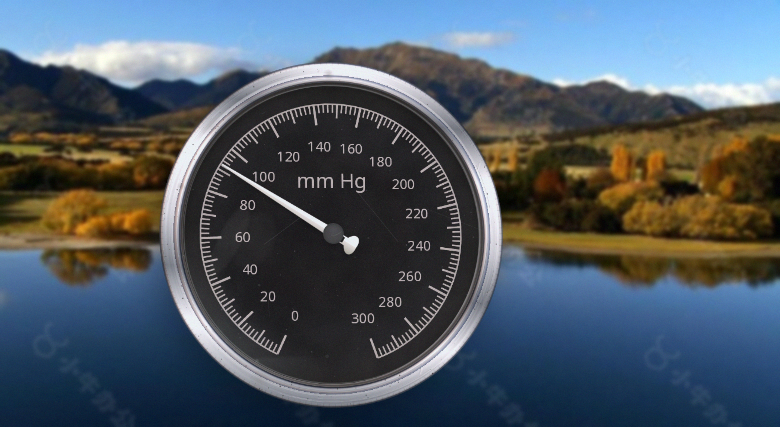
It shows {"value": 92, "unit": "mmHg"}
